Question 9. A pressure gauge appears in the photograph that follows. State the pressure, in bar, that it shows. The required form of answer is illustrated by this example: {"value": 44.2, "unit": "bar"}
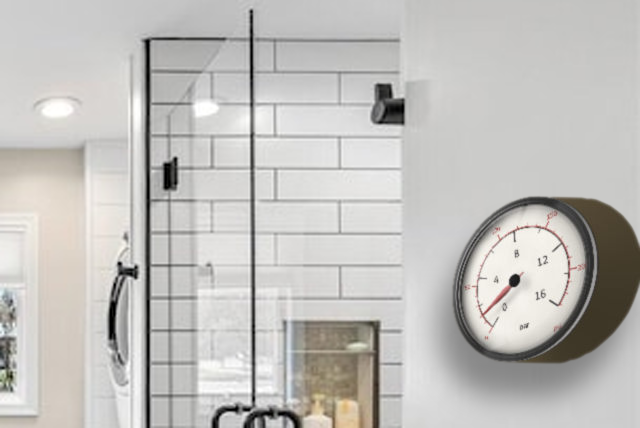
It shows {"value": 1, "unit": "bar"}
